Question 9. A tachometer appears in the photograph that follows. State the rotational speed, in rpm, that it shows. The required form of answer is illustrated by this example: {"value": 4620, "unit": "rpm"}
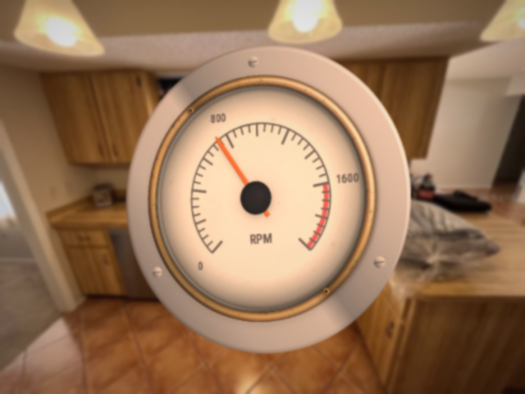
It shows {"value": 750, "unit": "rpm"}
